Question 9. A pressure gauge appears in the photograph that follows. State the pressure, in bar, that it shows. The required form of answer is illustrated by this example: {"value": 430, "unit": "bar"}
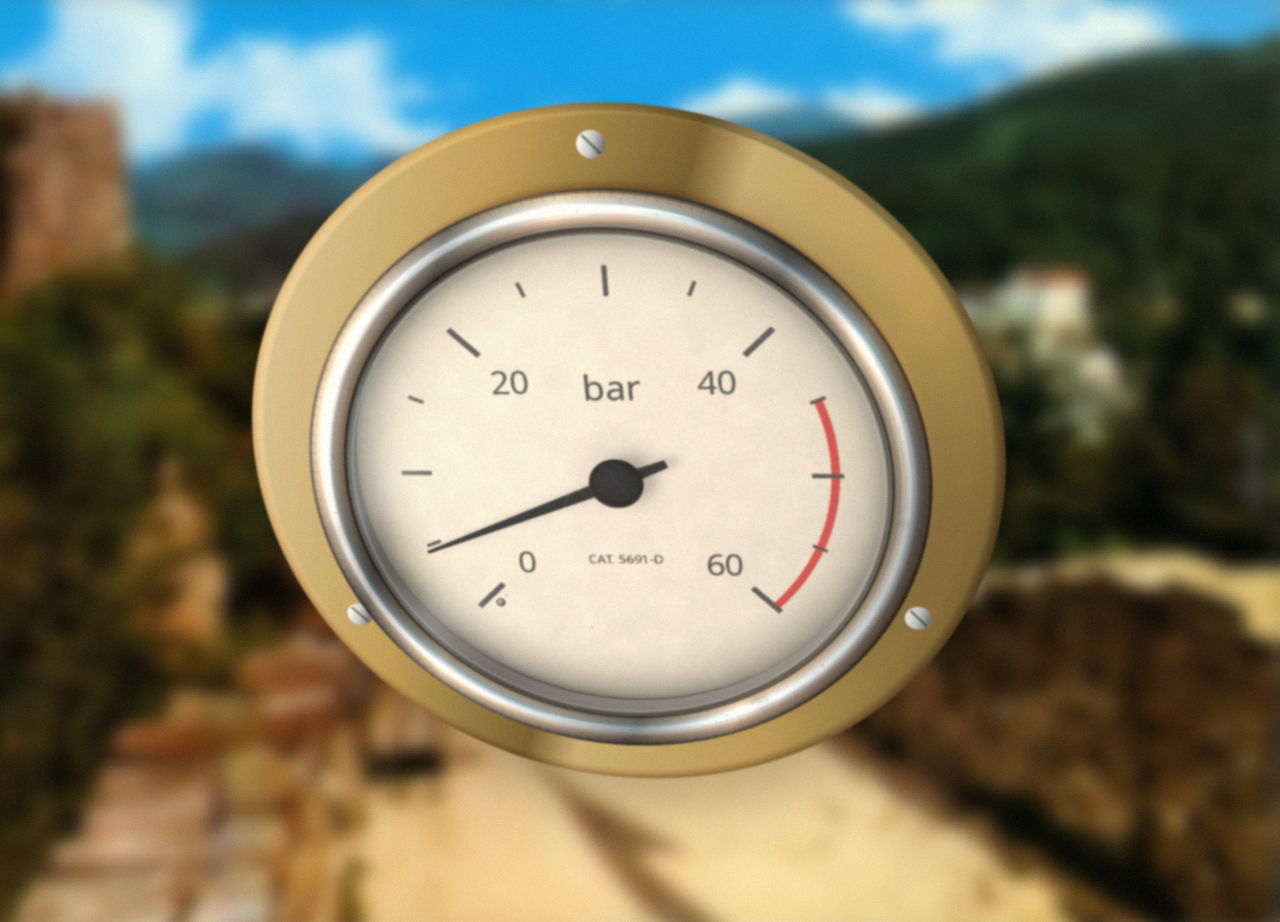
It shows {"value": 5, "unit": "bar"}
